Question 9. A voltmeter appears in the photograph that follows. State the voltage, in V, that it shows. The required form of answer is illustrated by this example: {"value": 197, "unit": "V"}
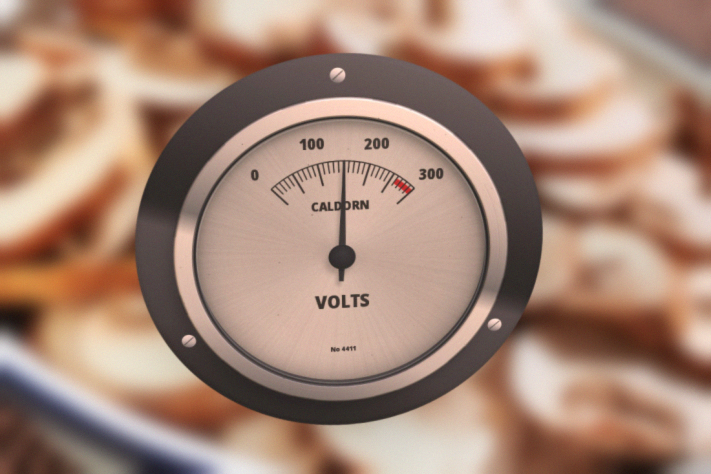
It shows {"value": 150, "unit": "V"}
